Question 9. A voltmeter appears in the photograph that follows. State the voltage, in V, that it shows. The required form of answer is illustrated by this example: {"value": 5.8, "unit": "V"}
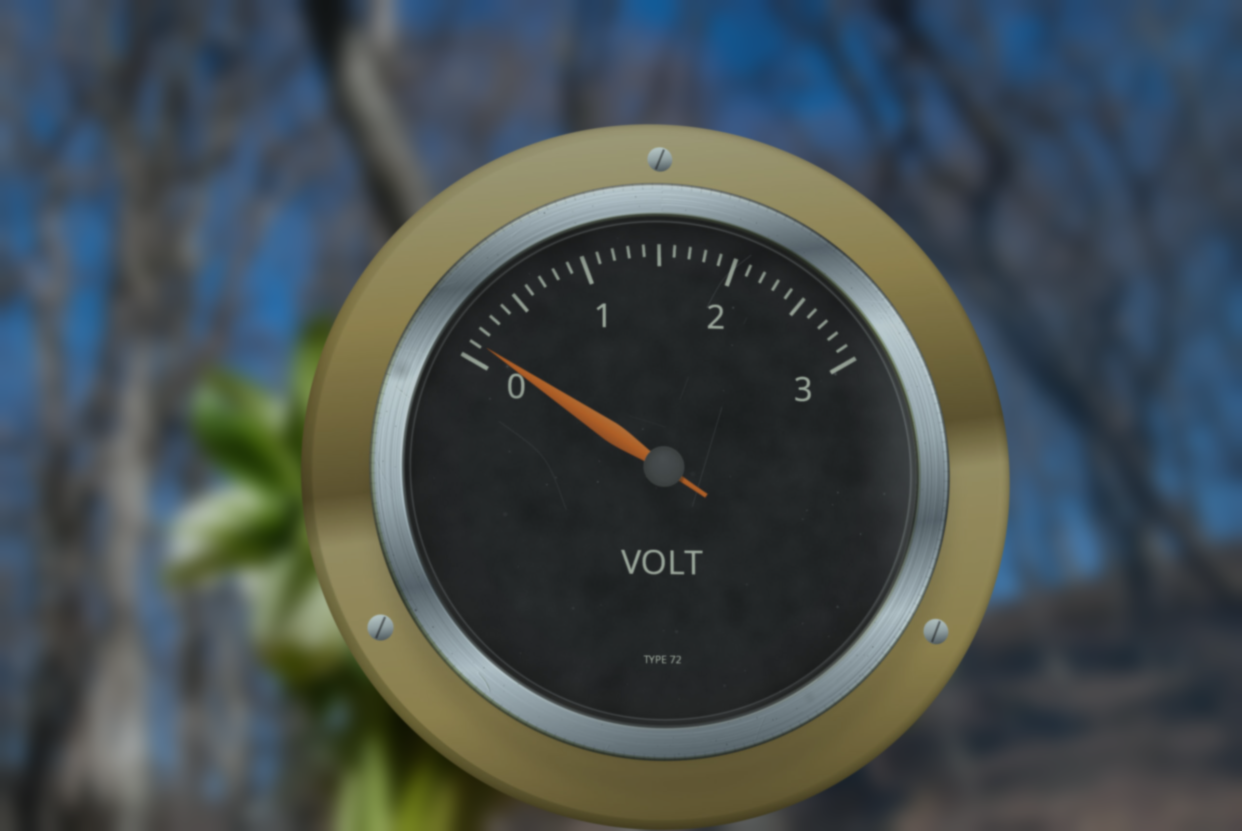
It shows {"value": 0.1, "unit": "V"}
